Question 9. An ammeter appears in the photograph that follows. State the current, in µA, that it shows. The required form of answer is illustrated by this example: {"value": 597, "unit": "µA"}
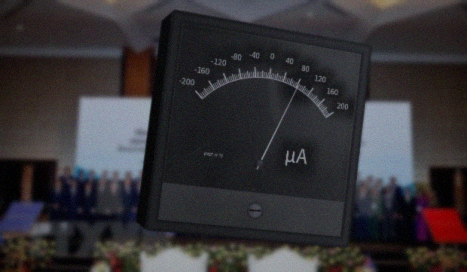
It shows {"value": 80, "unit": "µA"}
